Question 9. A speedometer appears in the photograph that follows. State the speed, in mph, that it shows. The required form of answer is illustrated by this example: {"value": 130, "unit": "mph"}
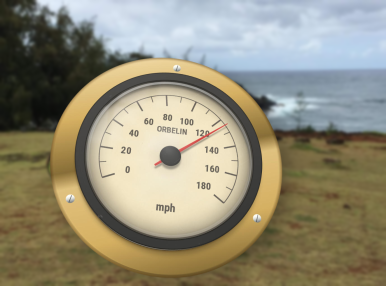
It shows {"value": 125, "unit": "mph"}
